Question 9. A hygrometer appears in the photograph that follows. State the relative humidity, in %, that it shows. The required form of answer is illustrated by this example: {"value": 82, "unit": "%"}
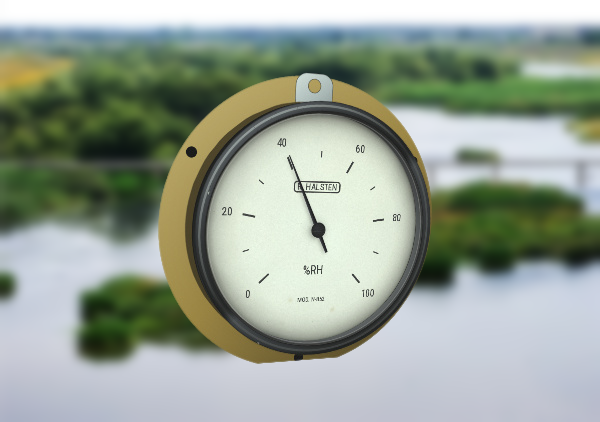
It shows {"value": 40, "unit": "%"}
